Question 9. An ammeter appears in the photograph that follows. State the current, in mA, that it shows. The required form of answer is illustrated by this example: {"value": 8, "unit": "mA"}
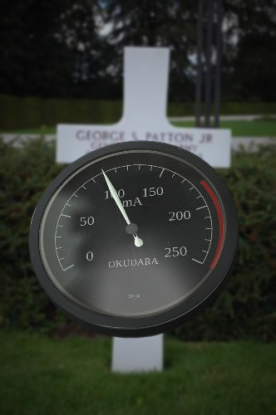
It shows {"value": 100, "unit": "mA"}
